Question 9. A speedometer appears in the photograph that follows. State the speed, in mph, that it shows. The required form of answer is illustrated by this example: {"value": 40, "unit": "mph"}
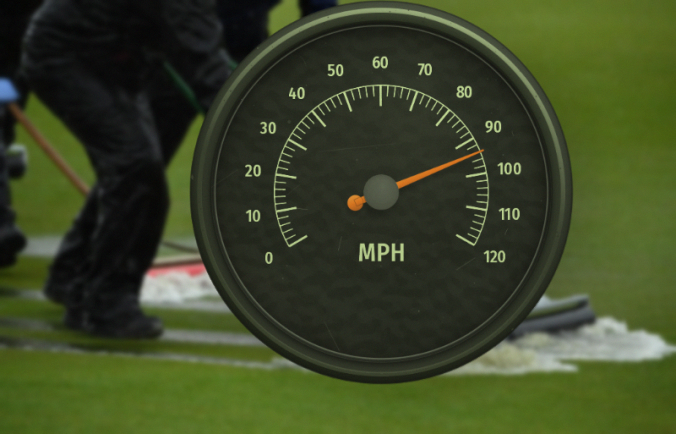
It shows {"value": 94, "unit": "mph"}
